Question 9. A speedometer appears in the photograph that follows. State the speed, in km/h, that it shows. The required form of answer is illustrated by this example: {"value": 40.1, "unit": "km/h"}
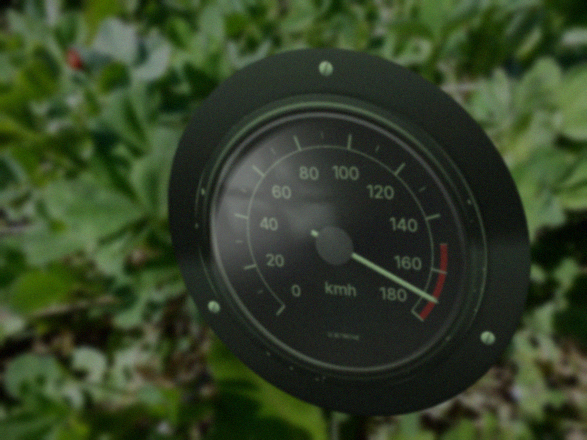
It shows {"value": 170, "unit": "km/h"}
